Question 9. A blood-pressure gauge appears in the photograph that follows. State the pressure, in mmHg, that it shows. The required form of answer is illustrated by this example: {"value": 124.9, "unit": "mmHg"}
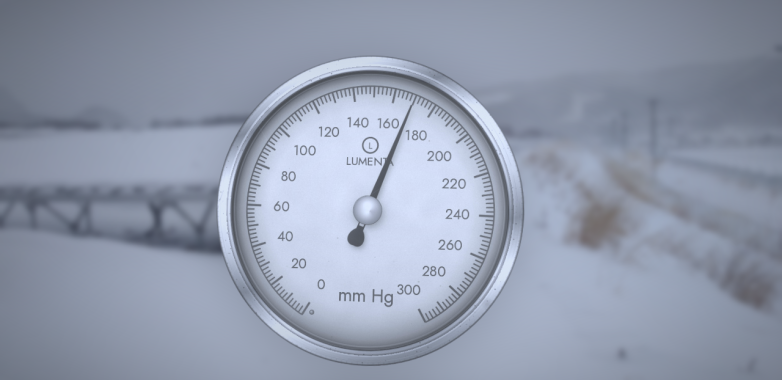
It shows {"value": 170, "unit": "mmHg"}
